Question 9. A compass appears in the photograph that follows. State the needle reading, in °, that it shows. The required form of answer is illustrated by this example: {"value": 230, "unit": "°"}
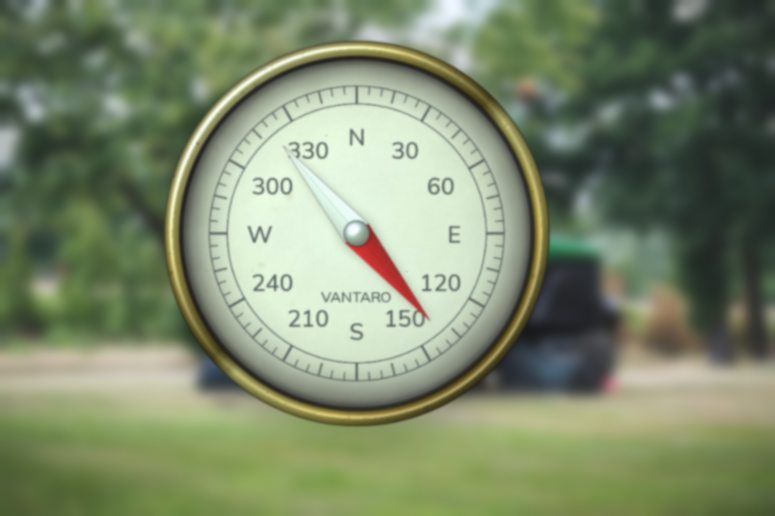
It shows {"value": 140, "unit": "°"}
